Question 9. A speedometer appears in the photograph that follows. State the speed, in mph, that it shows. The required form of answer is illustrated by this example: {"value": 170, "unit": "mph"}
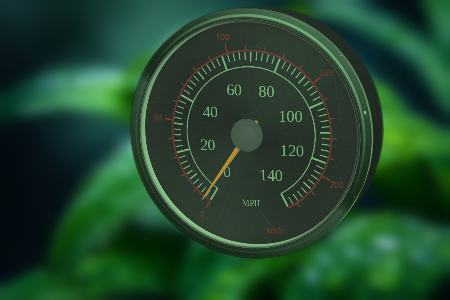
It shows {"value": 2, "unit": "mph"}
